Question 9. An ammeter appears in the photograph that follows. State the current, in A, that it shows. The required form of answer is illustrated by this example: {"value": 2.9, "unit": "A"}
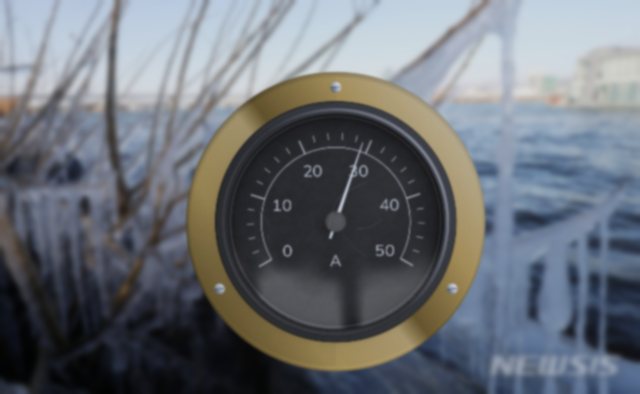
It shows {"value": 29, "unit": "A"}
